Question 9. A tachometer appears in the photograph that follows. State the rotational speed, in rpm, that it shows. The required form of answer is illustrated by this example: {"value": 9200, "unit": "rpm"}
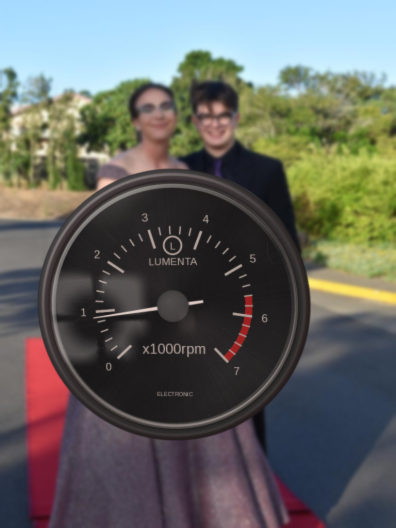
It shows {"value": 900, "unit": "rpm"}
